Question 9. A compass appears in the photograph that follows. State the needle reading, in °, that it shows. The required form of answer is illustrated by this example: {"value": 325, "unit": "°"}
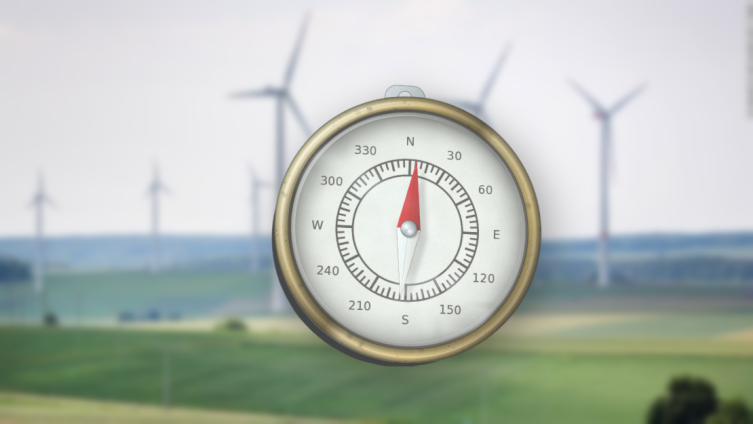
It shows {"value": 5, "unit": "°"}
